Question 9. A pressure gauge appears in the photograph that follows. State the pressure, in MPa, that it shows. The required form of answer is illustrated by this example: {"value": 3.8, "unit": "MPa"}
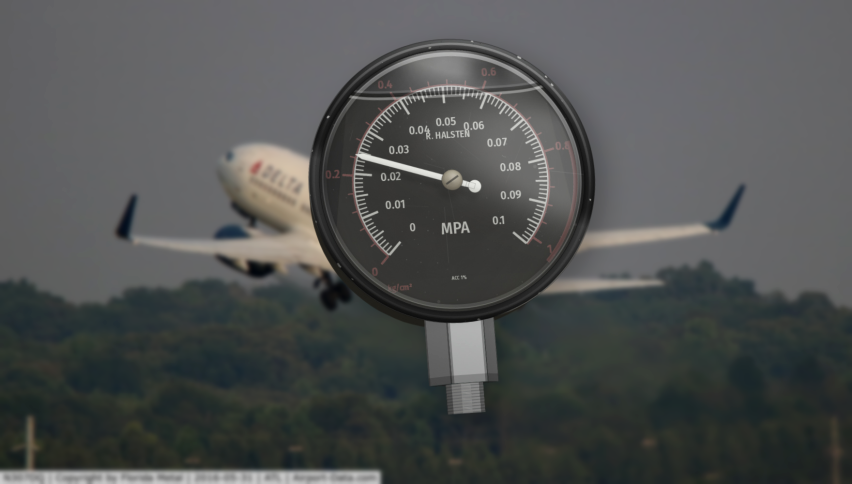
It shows {"value": 0.024, "unit": "MPa"}
